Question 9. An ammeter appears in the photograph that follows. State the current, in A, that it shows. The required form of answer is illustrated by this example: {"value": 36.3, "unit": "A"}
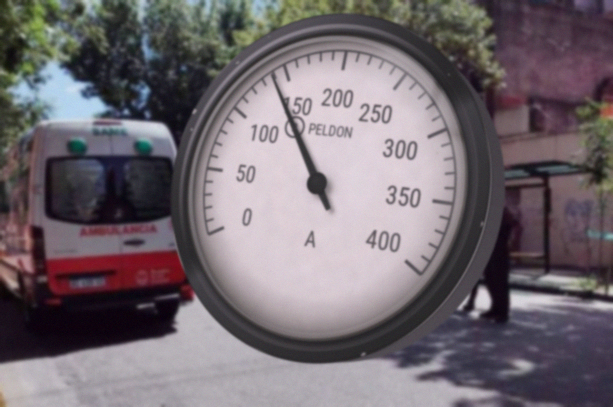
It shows {"value": 140, "unit": "A"}
